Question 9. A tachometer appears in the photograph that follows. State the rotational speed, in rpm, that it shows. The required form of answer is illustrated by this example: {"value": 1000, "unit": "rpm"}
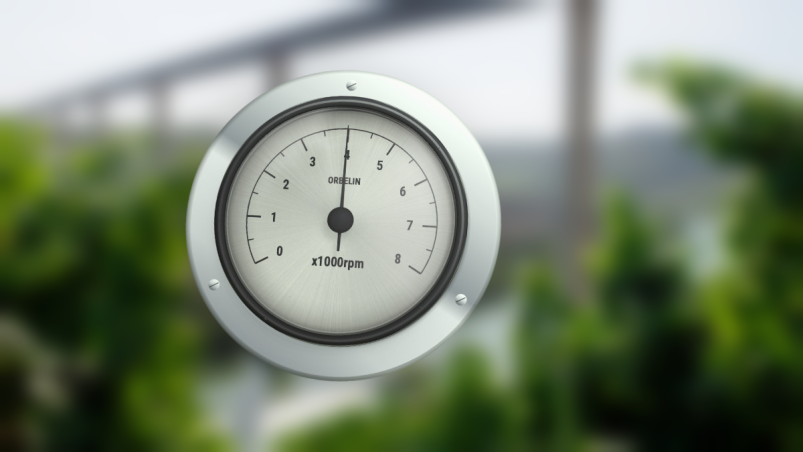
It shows {"value": 4000, "unit": "rpm"}
